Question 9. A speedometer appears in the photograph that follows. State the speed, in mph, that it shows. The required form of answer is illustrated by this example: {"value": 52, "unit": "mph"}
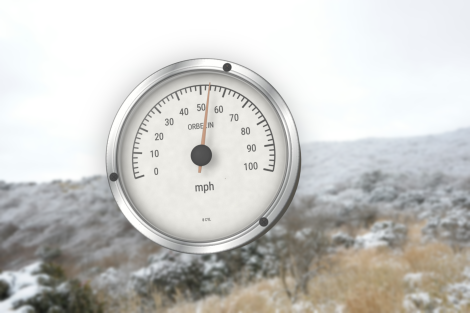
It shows {"value": 54, "unit": "mph"}
